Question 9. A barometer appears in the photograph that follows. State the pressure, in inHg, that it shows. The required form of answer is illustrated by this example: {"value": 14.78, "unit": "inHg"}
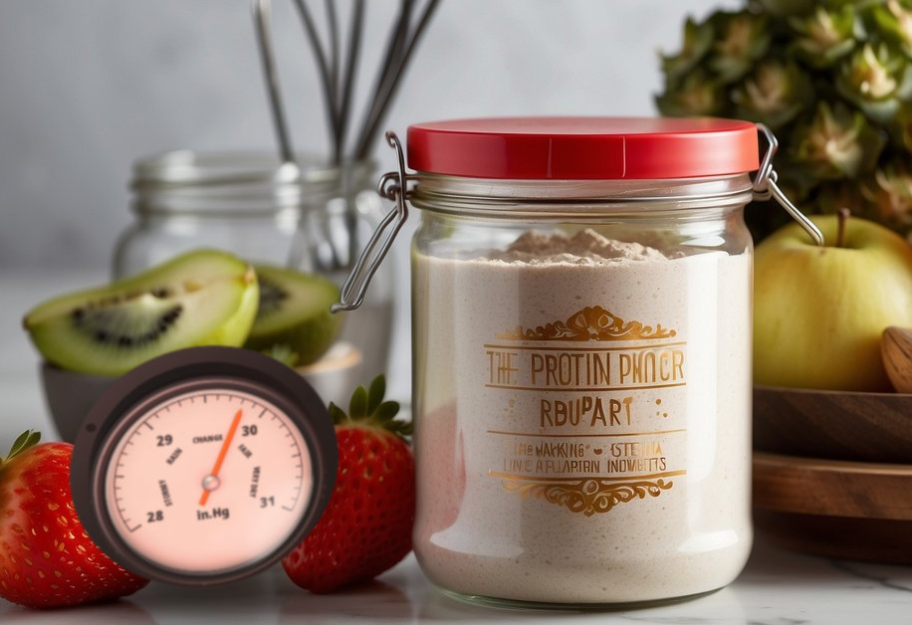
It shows {"value": 29.8, "unit": "inHg"}
